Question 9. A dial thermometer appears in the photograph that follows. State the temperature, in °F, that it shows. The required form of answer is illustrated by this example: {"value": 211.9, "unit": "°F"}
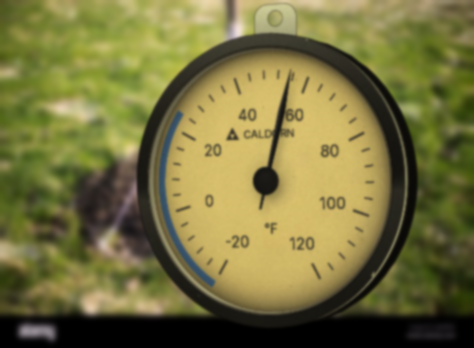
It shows {"value": 56, "unit": "°F"}
